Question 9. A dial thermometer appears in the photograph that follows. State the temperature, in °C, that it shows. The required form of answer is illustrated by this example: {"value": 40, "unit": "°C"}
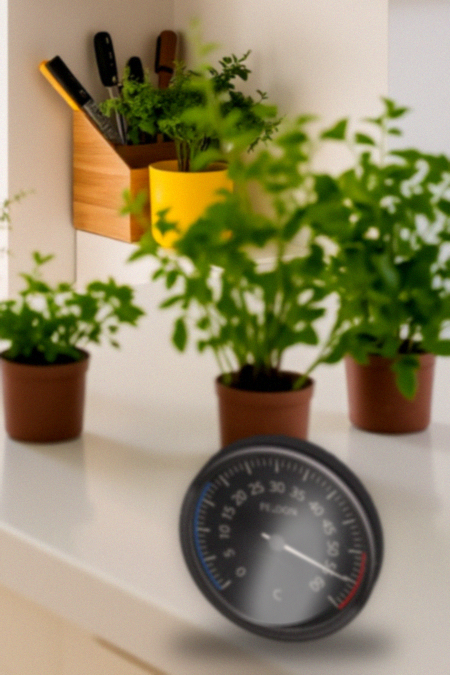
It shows {"value": 55, "unit": "°C"}
